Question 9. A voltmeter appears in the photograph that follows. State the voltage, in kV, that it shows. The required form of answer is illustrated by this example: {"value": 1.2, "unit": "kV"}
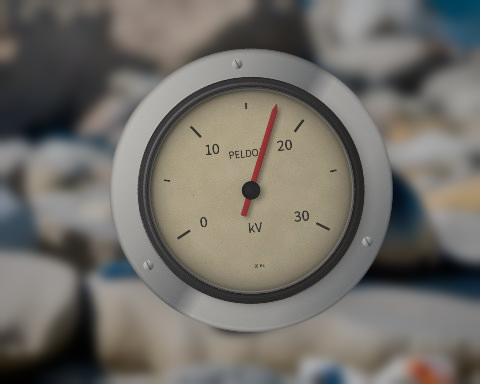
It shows {"value": 17.5, "unit": "kV"}
